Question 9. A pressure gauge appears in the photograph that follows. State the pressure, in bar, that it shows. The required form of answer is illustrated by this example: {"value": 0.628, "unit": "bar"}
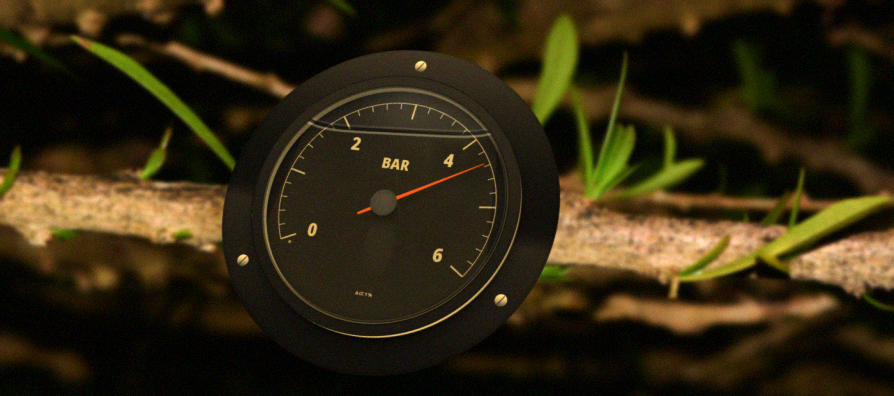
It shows {"value": 4.4, "unit": "bar"}
